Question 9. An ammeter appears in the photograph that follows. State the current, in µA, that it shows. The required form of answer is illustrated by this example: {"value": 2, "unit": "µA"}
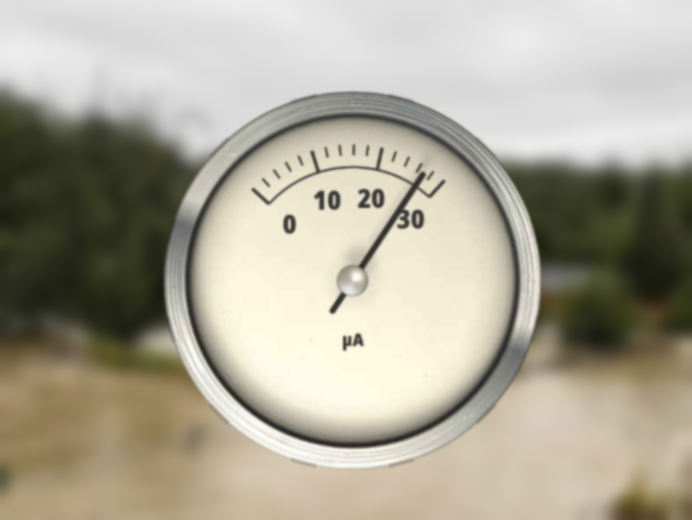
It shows {"value": 27, "unit": "µA"}
